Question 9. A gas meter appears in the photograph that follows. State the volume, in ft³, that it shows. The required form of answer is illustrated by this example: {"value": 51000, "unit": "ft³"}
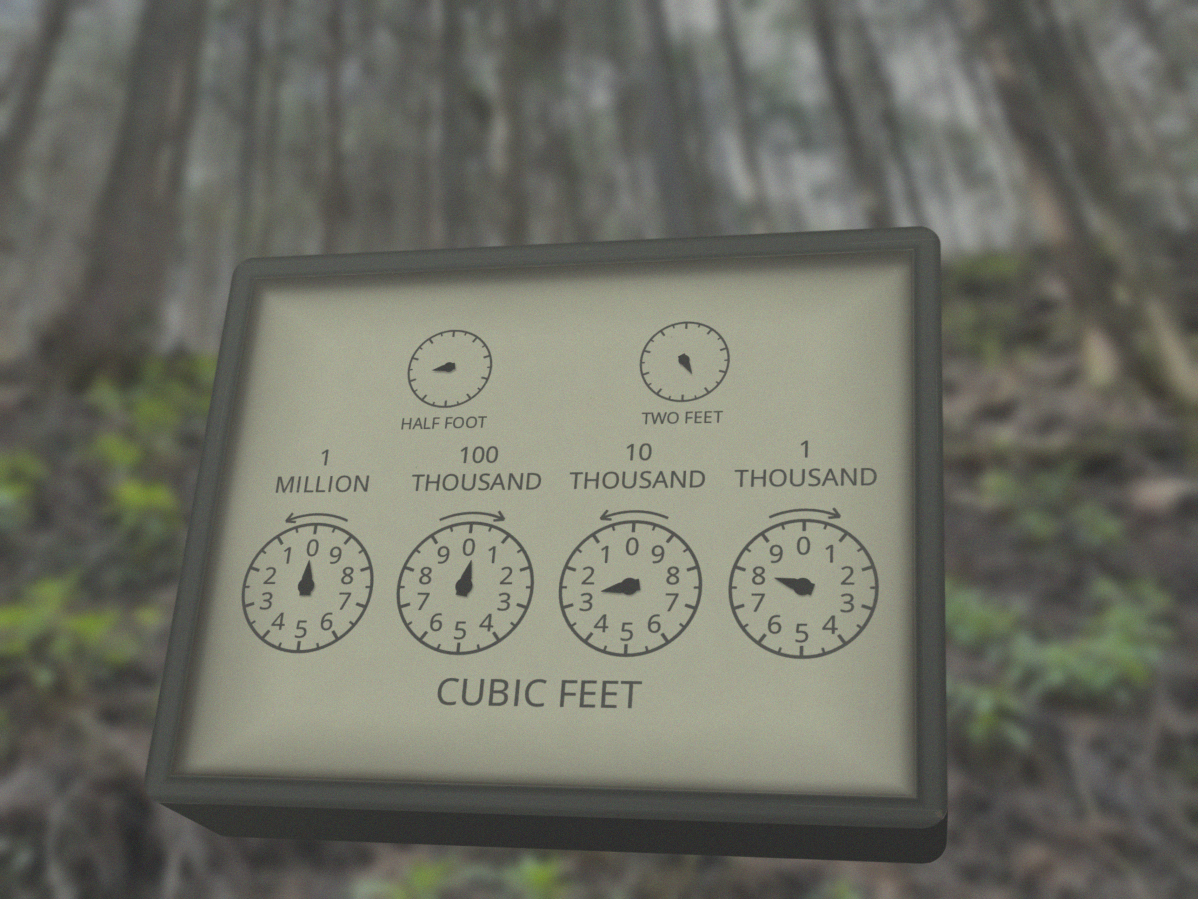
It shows {"value": 2800, "unit": "ft³"}
